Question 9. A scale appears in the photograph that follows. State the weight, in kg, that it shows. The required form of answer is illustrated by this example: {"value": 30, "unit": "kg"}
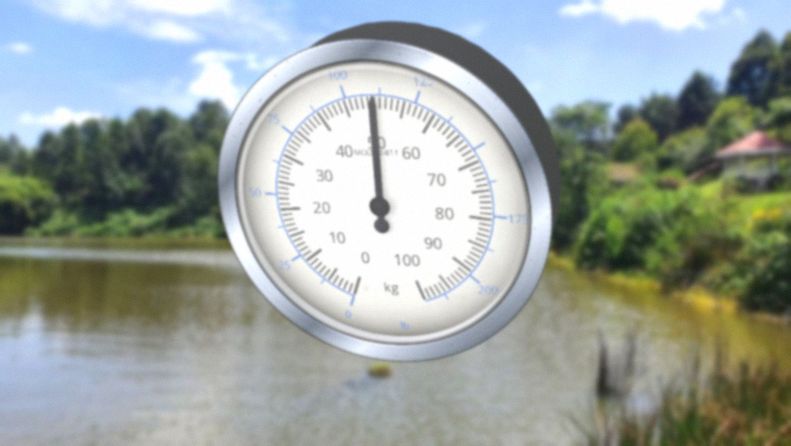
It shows {"value": 50, "unit": "kg"}
